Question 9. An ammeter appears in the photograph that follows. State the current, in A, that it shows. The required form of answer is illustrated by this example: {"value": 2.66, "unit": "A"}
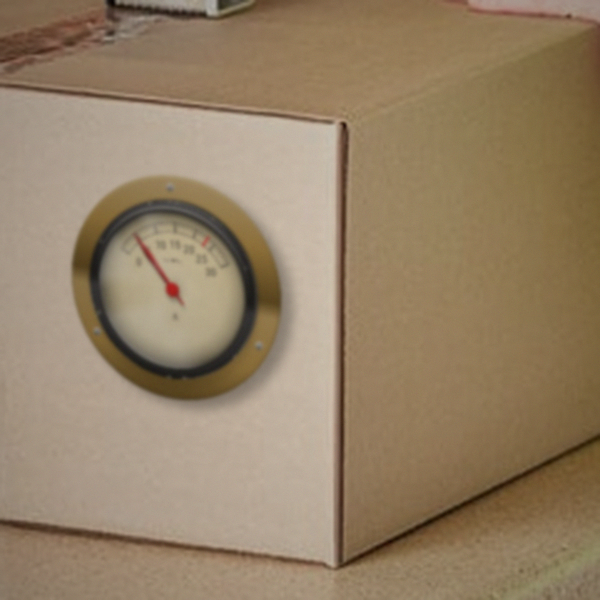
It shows {"value": 5, "unit": "A"}
